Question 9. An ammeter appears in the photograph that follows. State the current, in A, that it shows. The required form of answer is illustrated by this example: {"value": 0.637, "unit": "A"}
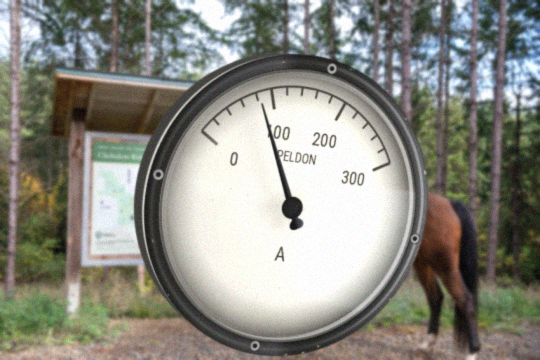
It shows {"value": 80, "unit": "A"}
